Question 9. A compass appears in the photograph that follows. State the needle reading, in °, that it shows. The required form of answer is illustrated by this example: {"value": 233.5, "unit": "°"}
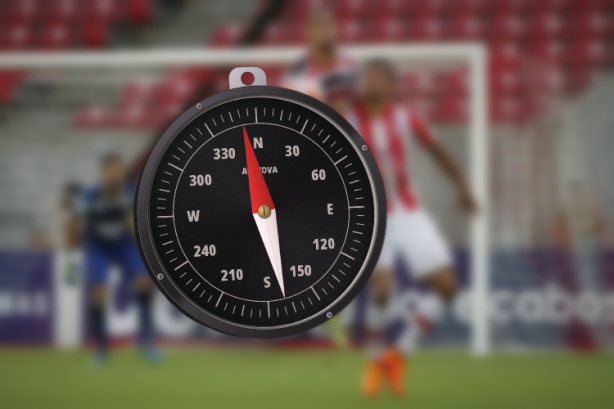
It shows {"value": 350, "unit": "°"}
